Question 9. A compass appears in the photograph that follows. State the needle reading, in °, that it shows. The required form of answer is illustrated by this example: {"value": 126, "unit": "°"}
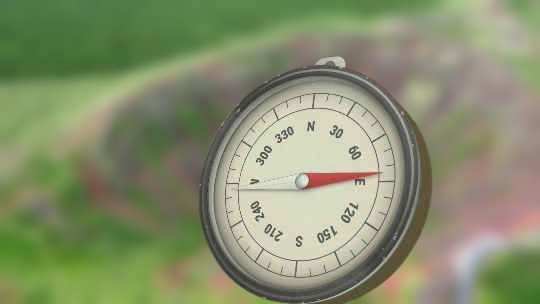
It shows {"value": 85, "unit": "°"}
